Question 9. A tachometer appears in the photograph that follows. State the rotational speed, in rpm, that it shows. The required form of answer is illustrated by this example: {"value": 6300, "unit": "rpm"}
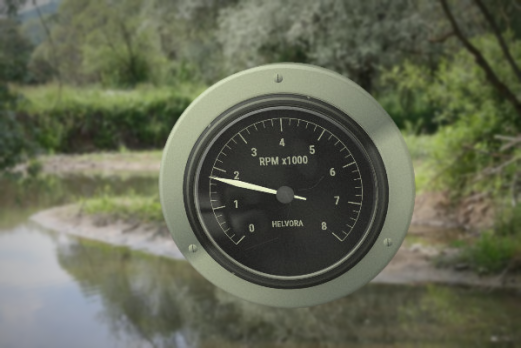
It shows {"value": 1800, "unit": "rpm"}
